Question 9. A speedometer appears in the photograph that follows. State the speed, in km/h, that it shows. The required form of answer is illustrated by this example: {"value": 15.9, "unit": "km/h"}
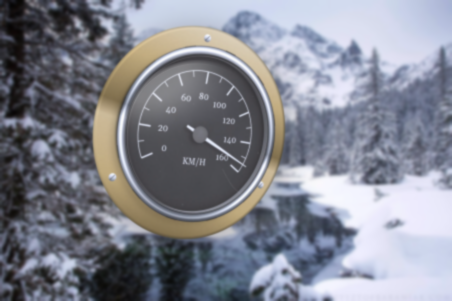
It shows {"value": 155, "unit": "km/h"}
